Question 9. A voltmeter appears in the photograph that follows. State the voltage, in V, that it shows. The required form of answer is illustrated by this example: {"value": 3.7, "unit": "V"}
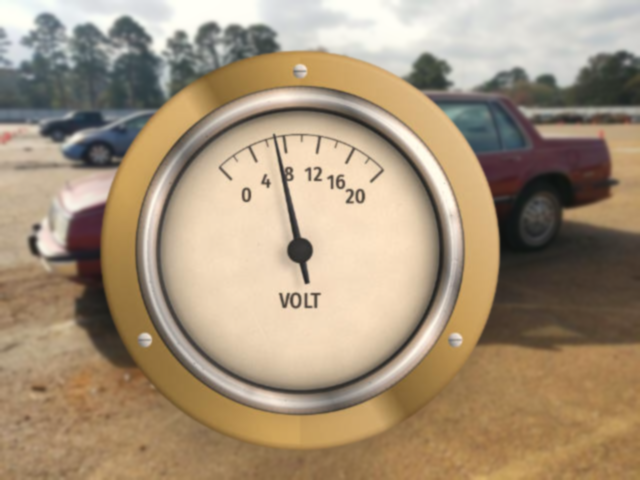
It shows {"value": 7, "unit": "V"}
